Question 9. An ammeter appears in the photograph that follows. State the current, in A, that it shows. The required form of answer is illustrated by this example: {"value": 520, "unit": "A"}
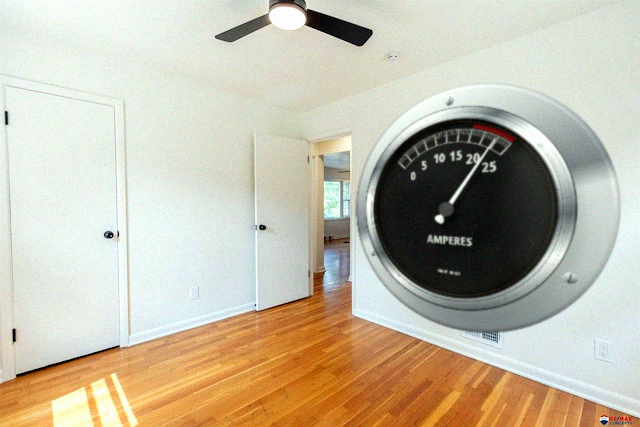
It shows {"value": 22.5, "unit": "A"}
